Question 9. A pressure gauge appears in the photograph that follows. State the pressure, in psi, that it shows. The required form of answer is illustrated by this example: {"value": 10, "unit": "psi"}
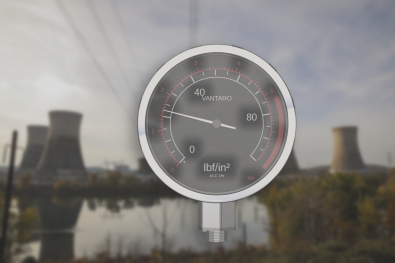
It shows {"value": 22.5, "unit": "psi"}
